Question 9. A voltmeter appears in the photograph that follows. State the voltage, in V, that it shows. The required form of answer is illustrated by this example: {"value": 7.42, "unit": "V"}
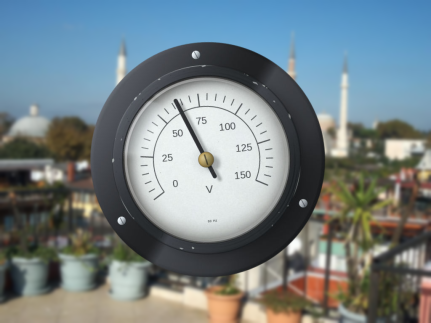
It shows {"value": 62.5, "unit": "V"}
